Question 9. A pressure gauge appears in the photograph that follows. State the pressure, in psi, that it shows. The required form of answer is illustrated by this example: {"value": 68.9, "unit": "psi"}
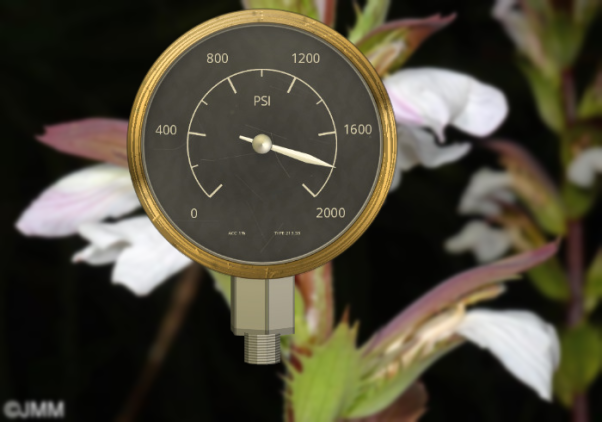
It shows {"value": 1800, "unit": "psi"}
